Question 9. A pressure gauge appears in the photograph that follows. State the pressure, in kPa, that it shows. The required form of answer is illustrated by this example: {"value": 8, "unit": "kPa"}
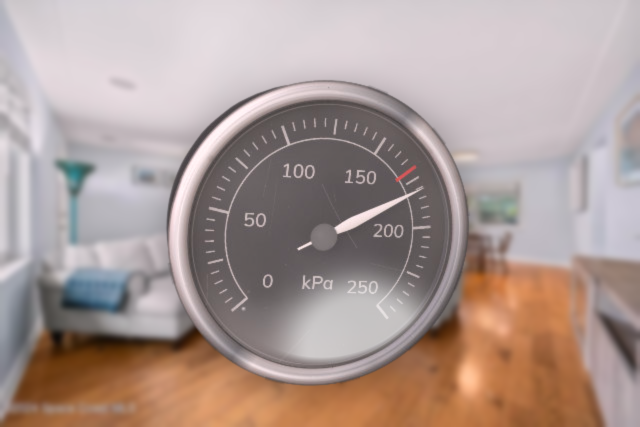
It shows {"value": 180, "unit": "kPa"}
